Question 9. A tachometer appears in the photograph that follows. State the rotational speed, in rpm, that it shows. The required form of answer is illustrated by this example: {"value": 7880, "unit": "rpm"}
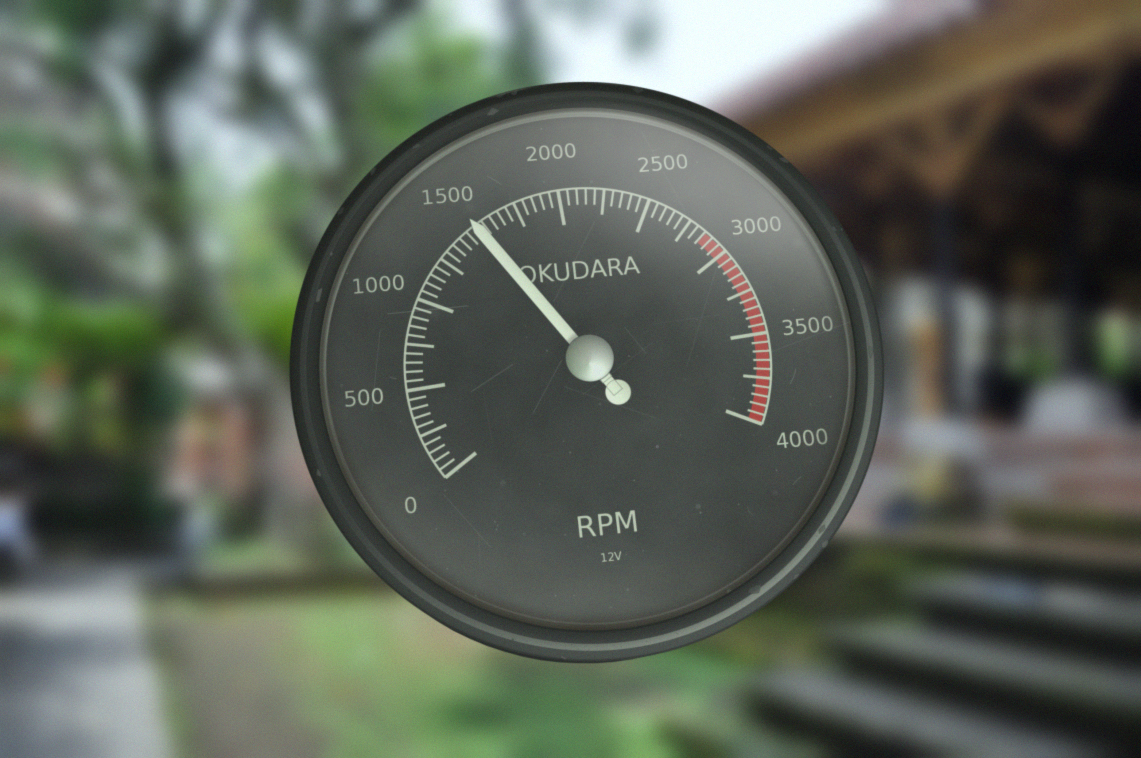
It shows {"value": 1500, "unit": "rpm"}
